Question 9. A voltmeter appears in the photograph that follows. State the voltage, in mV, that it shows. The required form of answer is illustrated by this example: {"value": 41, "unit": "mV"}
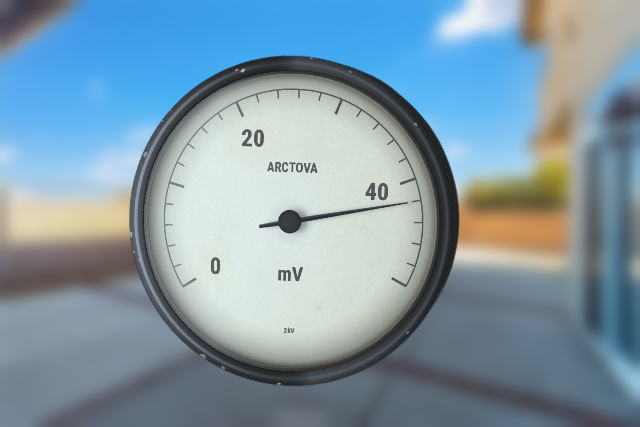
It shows {"value": 42, "unit": "mV"}
